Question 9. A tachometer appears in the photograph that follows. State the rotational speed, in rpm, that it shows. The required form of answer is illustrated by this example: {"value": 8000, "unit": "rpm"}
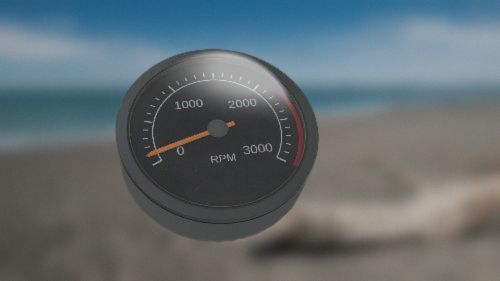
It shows {"value": 100, "unit": "rpm"}
